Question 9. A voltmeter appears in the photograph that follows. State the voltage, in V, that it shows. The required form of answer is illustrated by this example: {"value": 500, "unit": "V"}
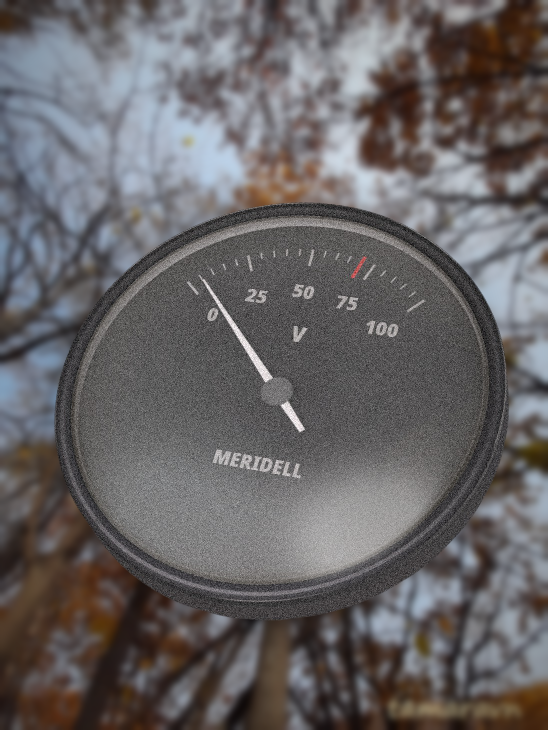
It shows {"value": 5, "unit": "V"}
